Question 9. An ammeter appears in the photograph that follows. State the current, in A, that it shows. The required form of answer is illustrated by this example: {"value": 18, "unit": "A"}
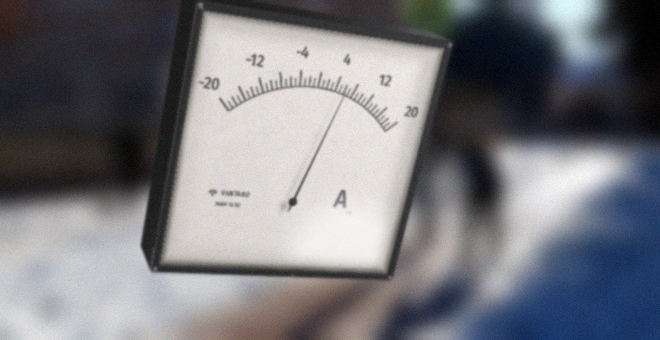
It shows {"value": 6, "unit": "A"}
